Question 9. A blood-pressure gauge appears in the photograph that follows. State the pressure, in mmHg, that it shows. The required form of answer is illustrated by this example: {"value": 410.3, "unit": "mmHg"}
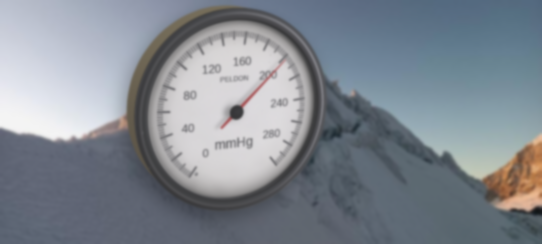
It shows {"value": 200, "unit": "mmHg"}
